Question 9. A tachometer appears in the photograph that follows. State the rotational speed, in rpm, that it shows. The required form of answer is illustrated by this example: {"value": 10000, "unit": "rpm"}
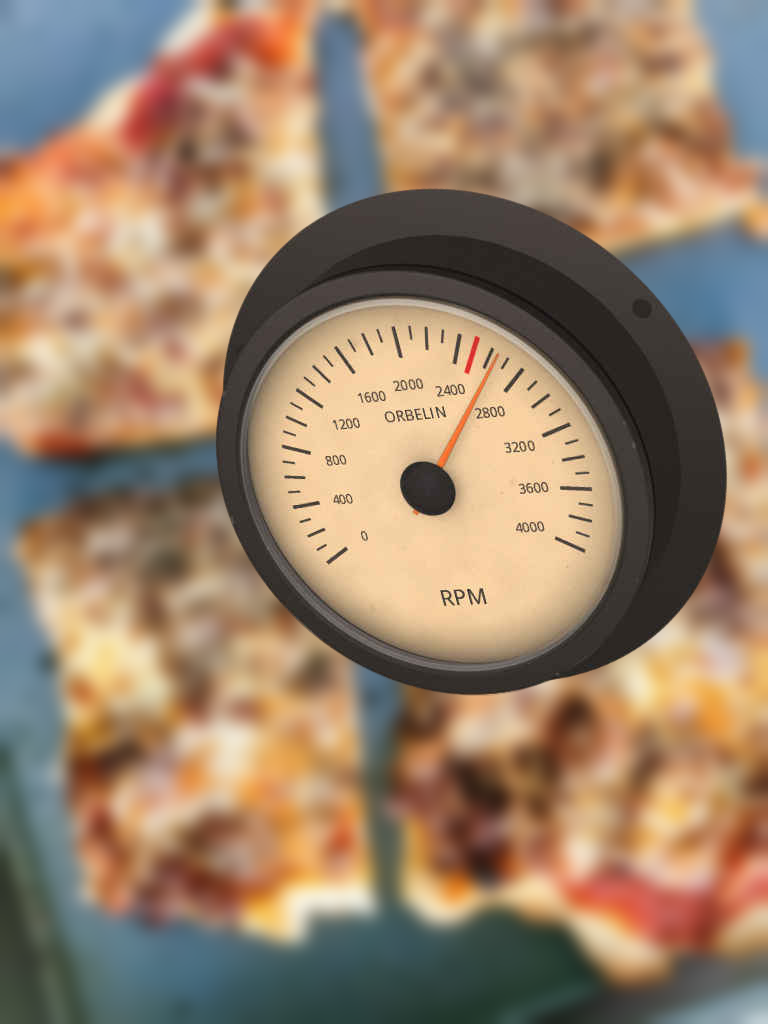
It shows {"value": 2650, "unit": "rpm"}
